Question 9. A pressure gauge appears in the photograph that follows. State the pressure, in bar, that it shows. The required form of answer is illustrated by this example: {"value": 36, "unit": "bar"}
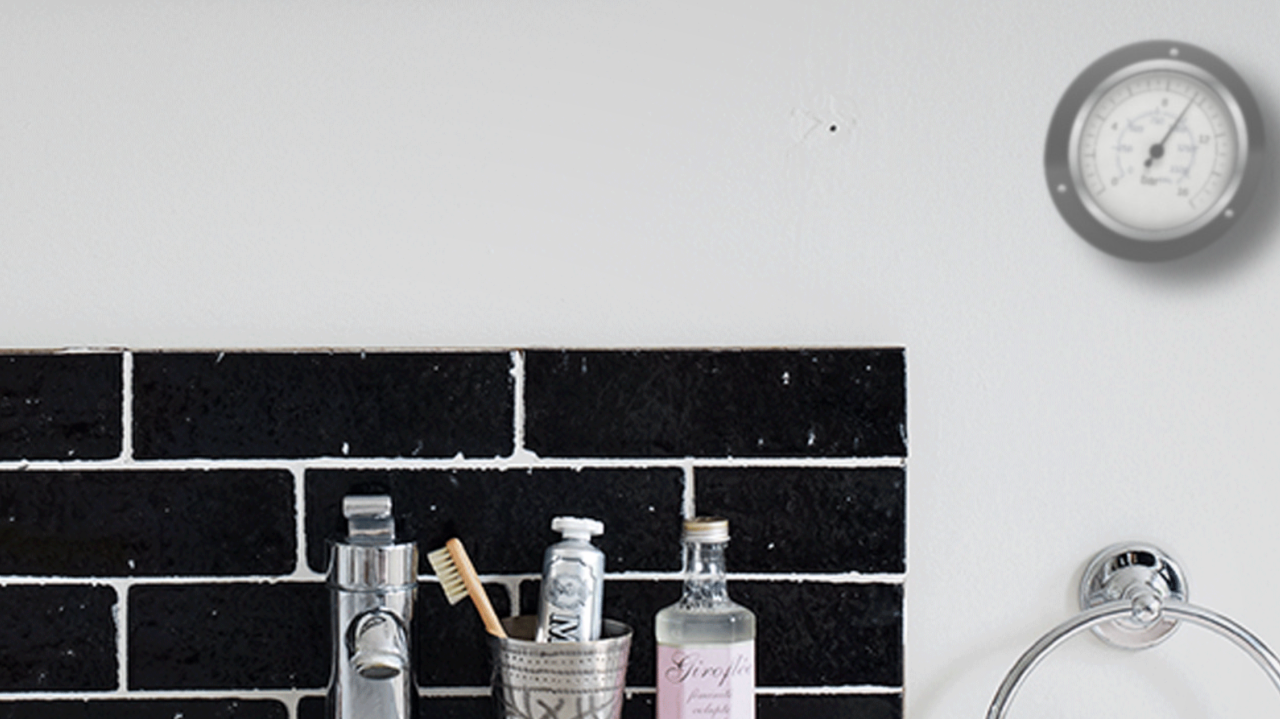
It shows {"value": 9.5, "unit": "bar"}
